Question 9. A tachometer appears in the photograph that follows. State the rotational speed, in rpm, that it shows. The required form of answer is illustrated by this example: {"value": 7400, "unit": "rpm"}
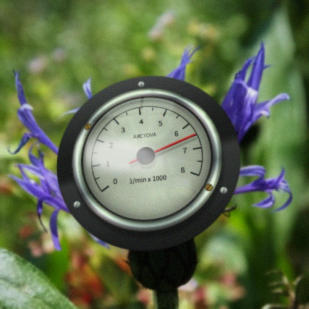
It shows {"value": 6500, "unit": "rpm"}
